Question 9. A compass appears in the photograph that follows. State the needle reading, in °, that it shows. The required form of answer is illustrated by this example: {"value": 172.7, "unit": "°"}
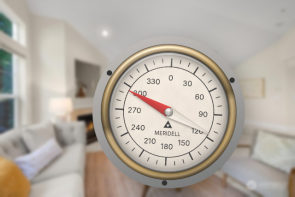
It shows {"value": 295, "unit": "°"}
